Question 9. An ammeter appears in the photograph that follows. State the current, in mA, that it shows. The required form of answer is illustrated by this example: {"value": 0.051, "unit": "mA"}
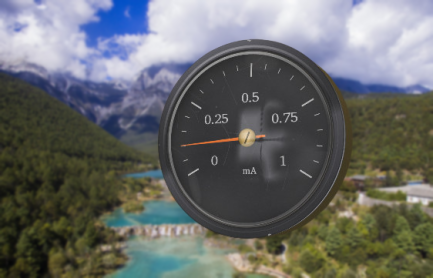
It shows {"value": 0.1, "unit": "mA"}
